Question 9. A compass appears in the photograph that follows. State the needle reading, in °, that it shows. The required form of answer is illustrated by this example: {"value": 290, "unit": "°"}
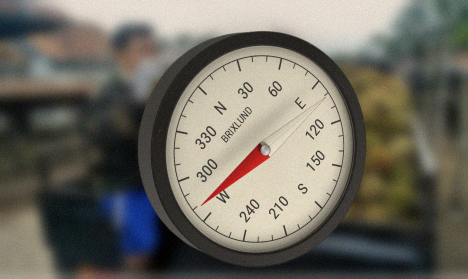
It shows {"value": 280, "unit": "°"}
